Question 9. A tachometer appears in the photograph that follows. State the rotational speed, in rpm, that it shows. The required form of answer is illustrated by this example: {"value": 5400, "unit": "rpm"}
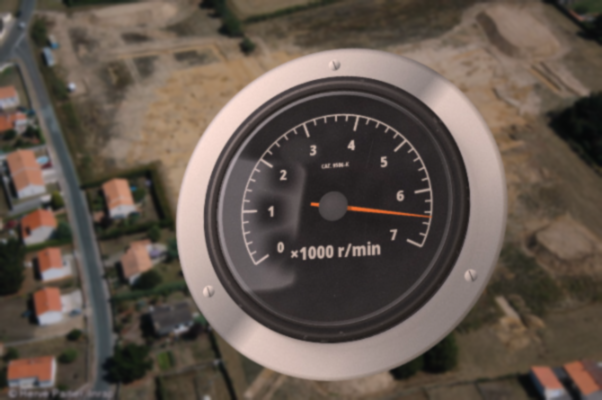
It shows {"value": 6500, "unit": "rpm"}
